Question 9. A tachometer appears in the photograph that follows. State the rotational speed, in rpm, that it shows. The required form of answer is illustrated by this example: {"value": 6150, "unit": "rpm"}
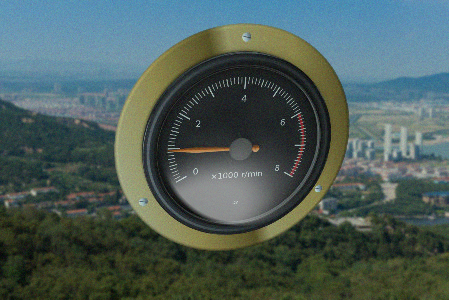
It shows {"value": 1000, "unit": "rpm"}
